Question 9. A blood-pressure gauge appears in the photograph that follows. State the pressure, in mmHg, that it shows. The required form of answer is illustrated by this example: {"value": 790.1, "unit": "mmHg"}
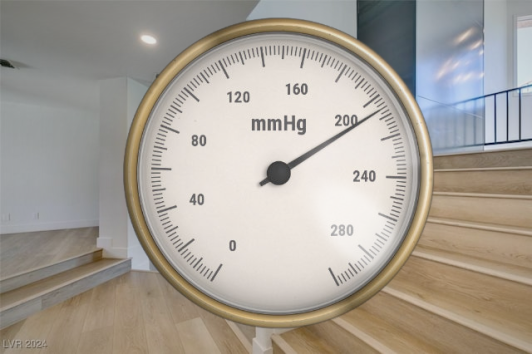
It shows {"value": 206, "unit": "mmHg"}
